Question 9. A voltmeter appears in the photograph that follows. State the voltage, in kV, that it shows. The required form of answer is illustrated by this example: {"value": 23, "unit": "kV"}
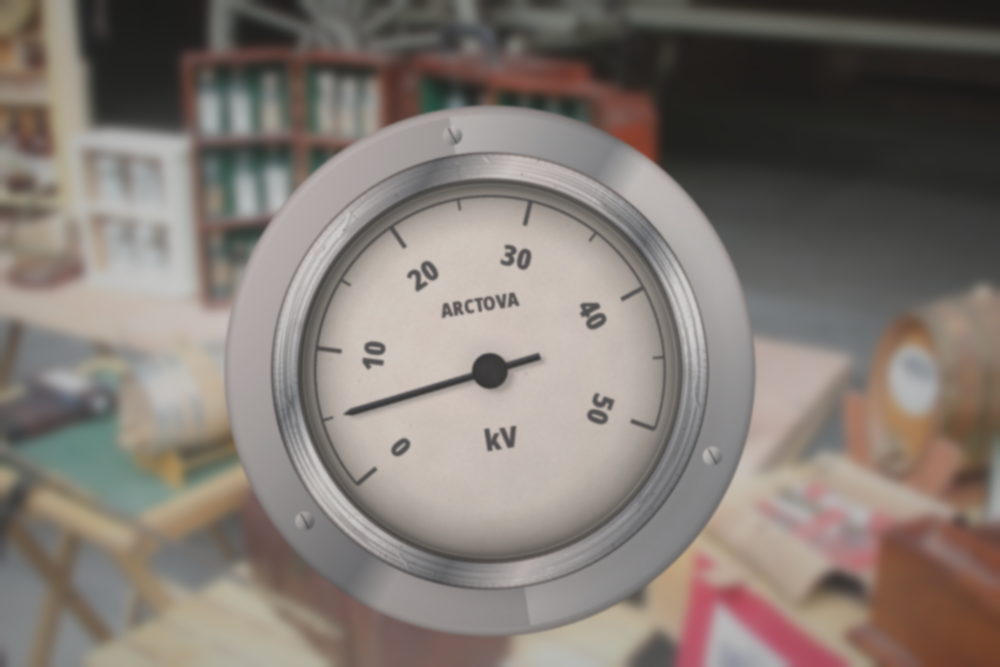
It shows {"value": 5, "unit": "kV"}
